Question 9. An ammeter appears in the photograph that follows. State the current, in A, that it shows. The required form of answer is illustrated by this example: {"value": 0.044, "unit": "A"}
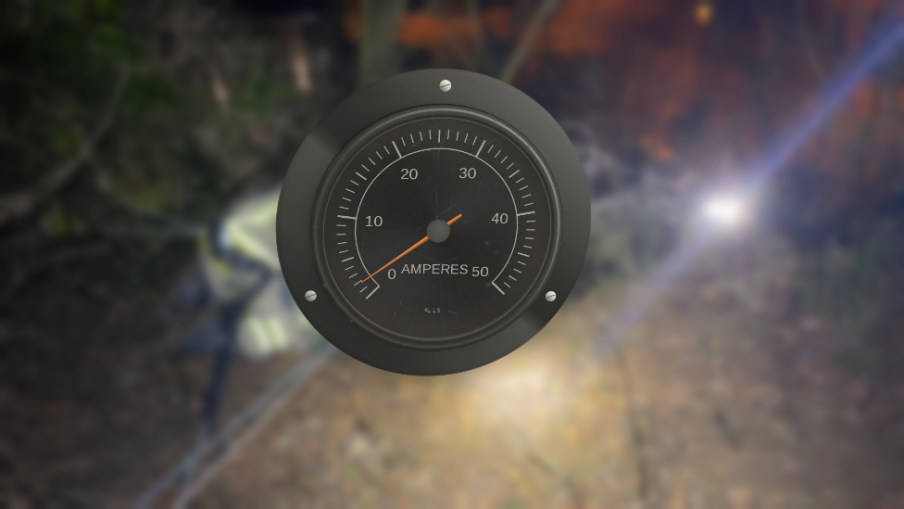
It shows {"value": 2, "unit": "A"}
